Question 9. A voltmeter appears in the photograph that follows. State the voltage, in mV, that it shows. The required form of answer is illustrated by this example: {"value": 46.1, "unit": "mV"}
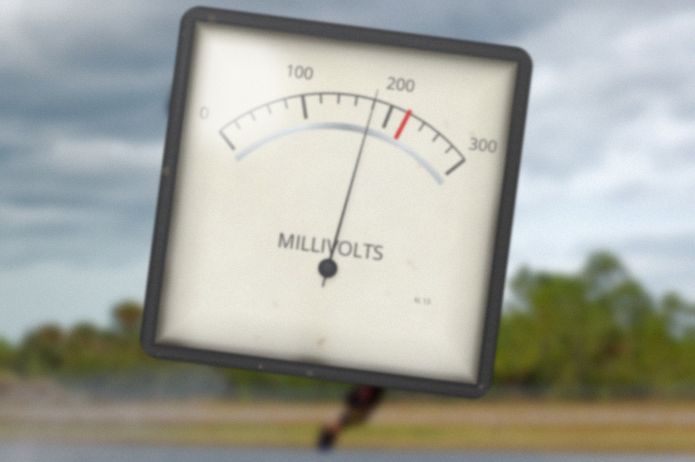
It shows {"value": 180, "unit": "mV"}
